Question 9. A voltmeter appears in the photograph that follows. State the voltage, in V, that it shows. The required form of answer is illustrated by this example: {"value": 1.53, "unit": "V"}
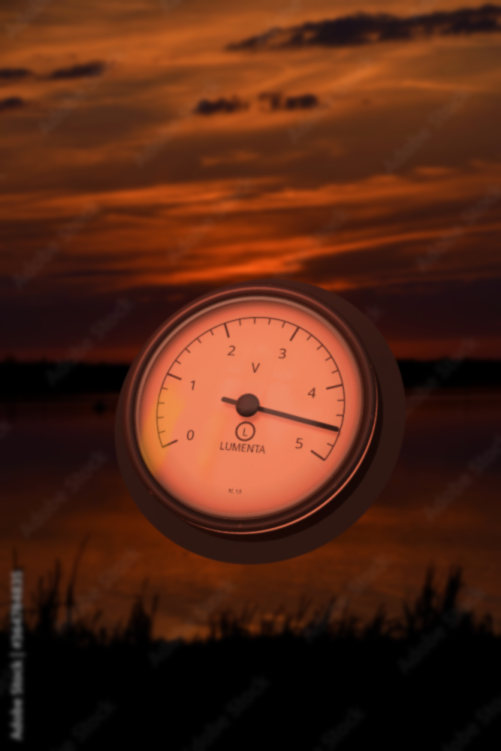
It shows {"value": 4.6, "unit": "V"}
